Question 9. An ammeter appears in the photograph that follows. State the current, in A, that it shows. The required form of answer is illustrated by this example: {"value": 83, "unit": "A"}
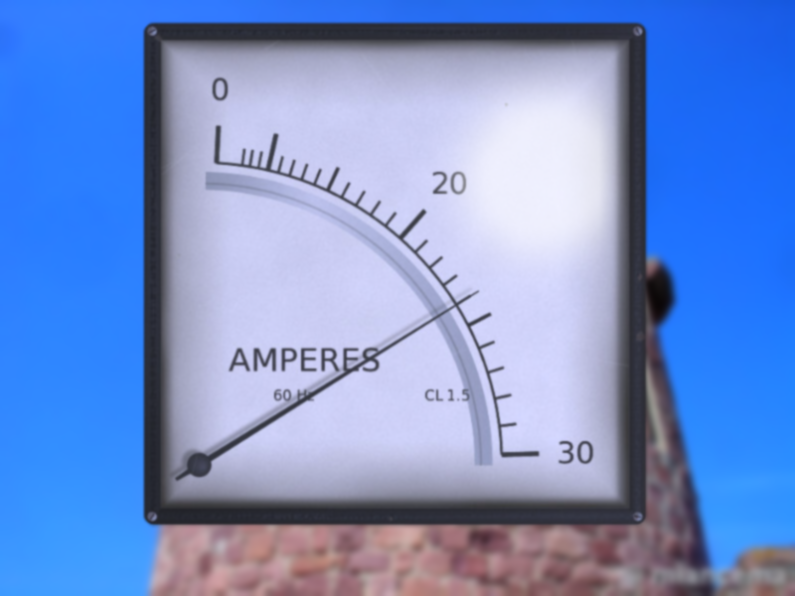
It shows {"value": 24, "unit": "A"}
